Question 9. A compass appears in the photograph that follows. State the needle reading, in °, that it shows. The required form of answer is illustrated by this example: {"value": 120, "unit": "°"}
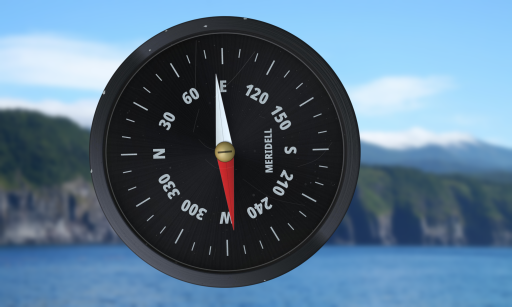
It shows {"value": 265, "unit": "°"}
